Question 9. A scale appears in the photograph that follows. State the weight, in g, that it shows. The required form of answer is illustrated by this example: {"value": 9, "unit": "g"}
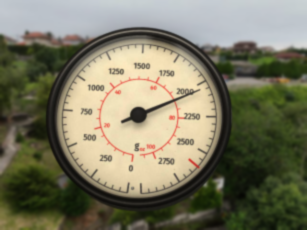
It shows {"value": 2050, "unit": "g"}
